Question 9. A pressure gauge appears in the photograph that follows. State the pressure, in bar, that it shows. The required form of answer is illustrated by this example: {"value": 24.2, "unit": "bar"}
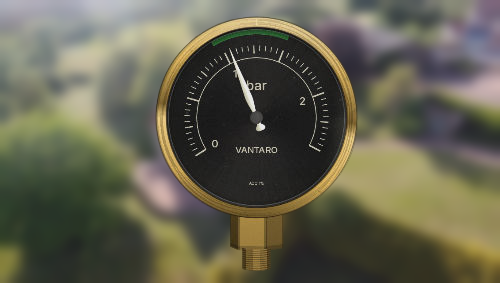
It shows {"value": 1.05, "unit": "bar"}
